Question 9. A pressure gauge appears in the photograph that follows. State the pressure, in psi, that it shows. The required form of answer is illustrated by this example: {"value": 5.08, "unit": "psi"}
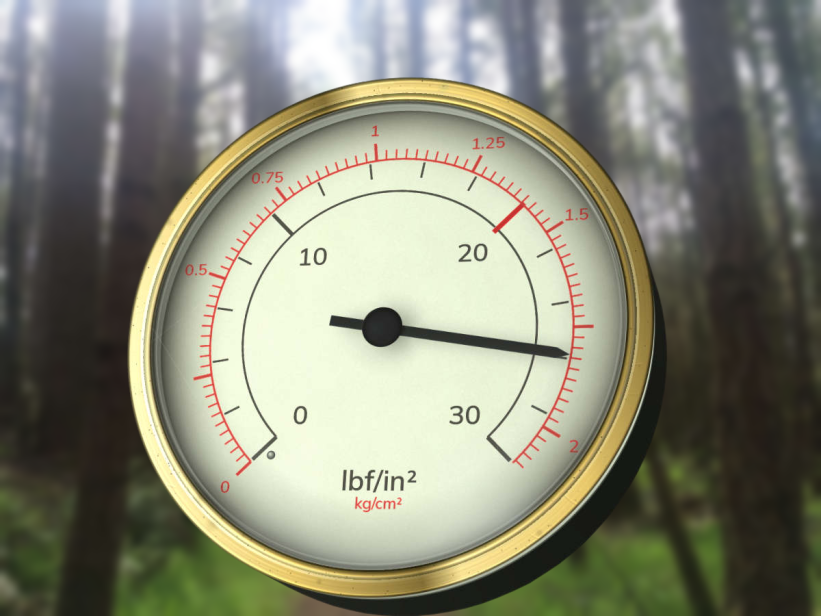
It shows {"value": 26, "unit": "psi"}
